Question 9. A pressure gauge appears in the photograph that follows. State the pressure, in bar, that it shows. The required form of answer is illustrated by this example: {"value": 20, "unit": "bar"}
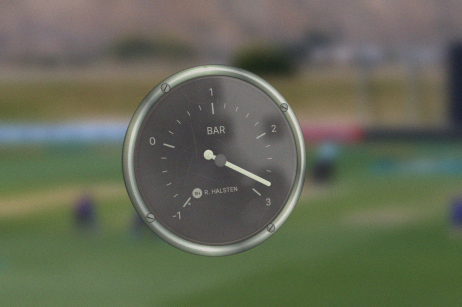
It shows {"value": 2.8, "unit": "bar"}
